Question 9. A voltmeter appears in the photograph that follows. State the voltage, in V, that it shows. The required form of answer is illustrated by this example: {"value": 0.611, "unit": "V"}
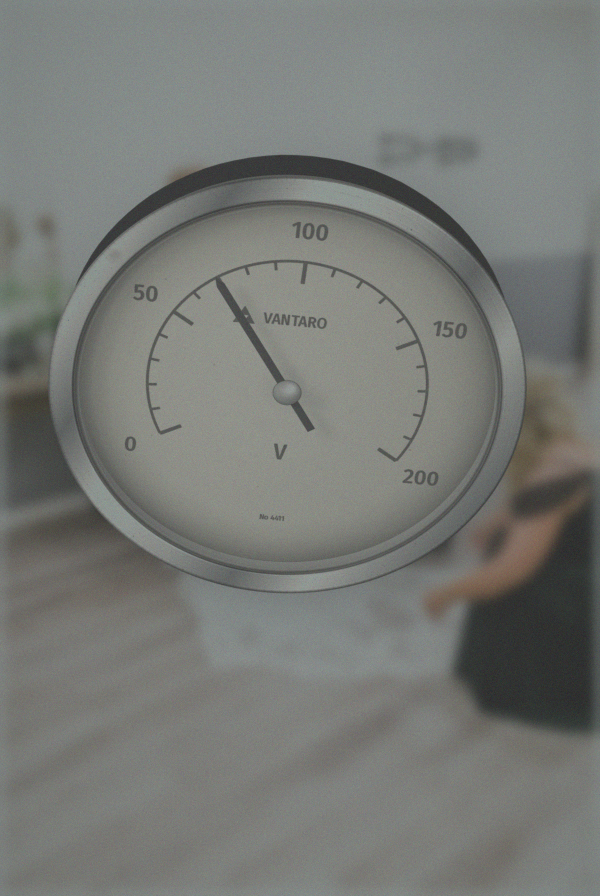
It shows {"value": 70, "unit": "V"}
